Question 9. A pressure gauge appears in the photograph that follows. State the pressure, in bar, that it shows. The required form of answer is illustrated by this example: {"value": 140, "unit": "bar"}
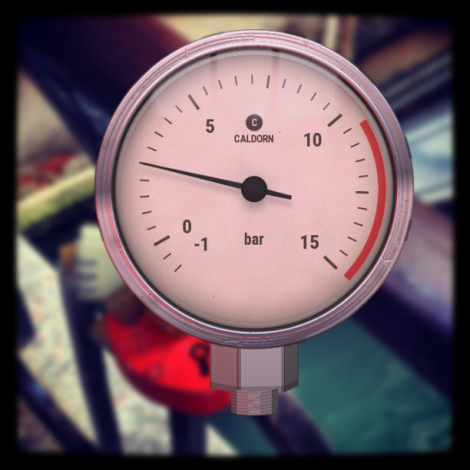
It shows {"value": 2.5, "unit": "bar"}
